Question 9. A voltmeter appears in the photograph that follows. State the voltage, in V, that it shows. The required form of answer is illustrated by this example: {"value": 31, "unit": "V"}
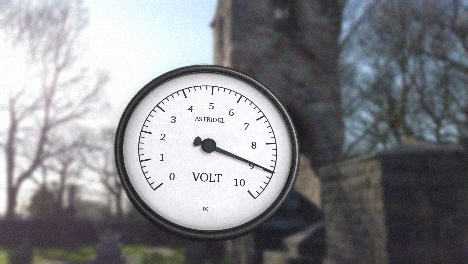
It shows {"value": 9, "unit": "V"}
